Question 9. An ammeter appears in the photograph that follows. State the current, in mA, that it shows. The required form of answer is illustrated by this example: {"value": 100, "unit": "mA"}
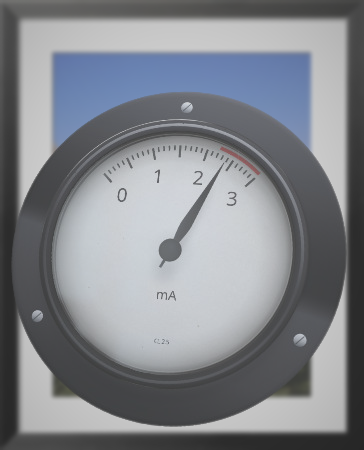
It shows {"value": 2.4, "unit": "mA"}
